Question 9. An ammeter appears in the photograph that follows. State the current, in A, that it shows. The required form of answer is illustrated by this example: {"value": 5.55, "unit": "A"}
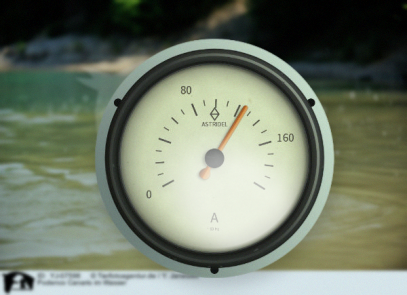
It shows {"value": 125, "unit": "A"}
